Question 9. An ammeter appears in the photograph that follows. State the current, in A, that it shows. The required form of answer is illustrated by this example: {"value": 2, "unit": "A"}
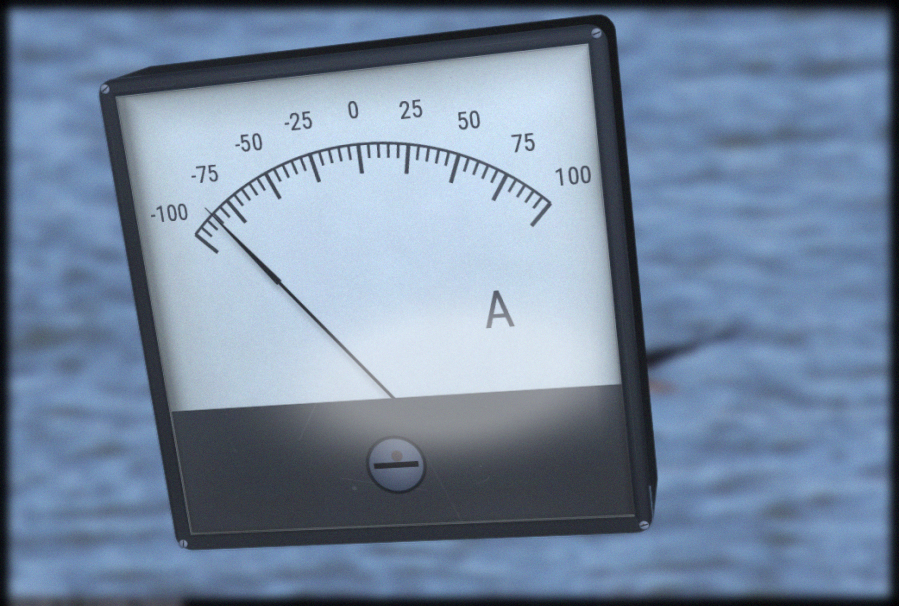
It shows {"value": -85, "unit": "A"}
